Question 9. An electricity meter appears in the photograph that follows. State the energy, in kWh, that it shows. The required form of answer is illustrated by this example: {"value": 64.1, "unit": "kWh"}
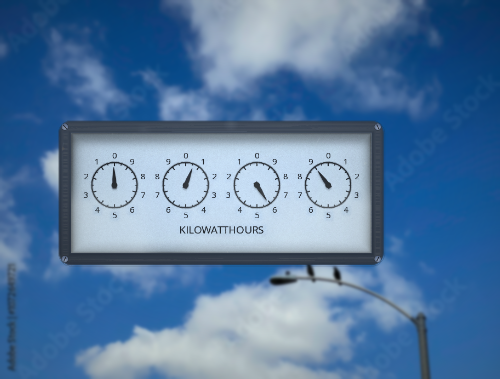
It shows {"value": 59, "unit": "kWh"}
